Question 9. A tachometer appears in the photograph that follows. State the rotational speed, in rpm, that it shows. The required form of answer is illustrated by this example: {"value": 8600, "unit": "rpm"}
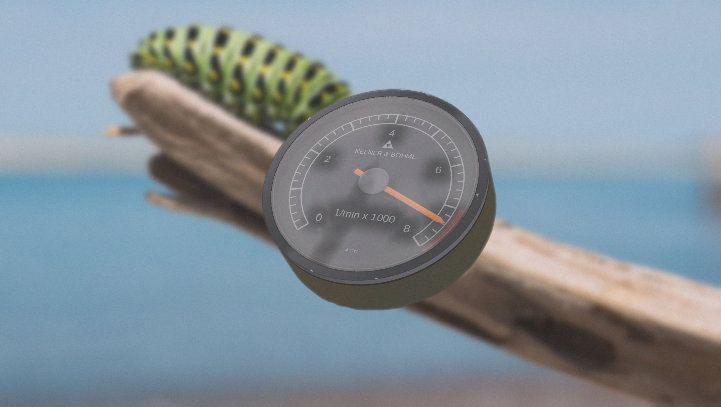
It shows {"value": 7400, "unit": "rpm"}
